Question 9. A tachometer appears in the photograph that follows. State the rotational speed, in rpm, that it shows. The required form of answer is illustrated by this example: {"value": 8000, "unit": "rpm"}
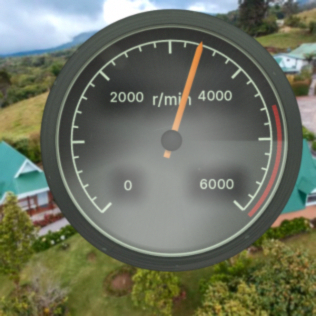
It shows {"value": 3400, "unit": "rpm"}
